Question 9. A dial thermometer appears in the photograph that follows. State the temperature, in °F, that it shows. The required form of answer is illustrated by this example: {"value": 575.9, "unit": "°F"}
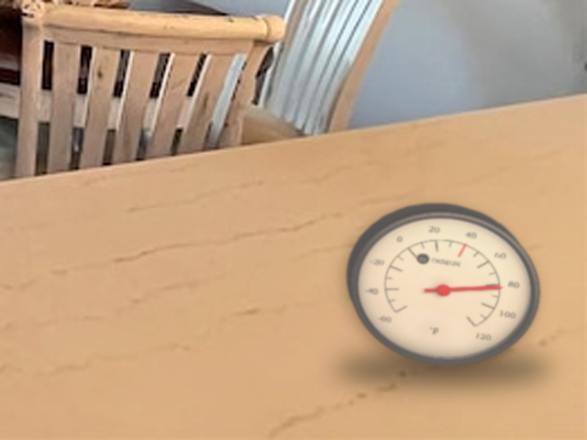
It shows {"value": 80, "unit": "°F"}
